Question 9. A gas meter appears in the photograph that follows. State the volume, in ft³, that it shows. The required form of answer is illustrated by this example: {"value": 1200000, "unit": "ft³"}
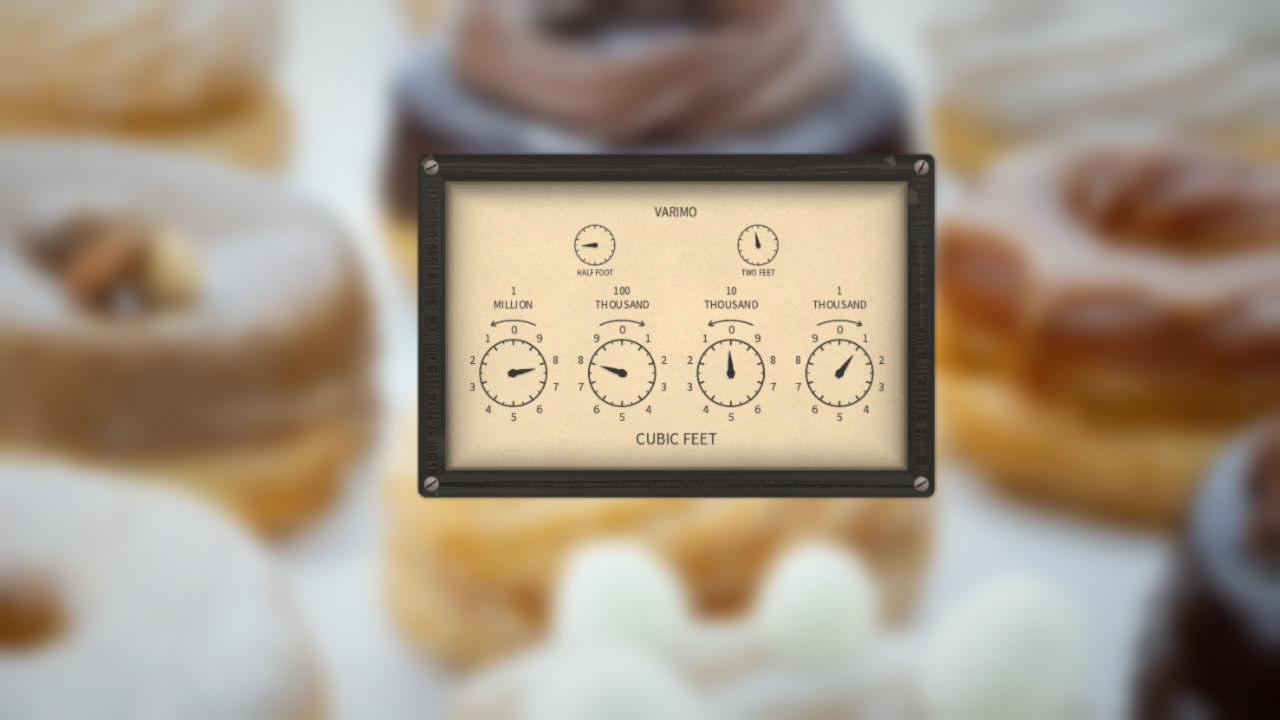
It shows {"value": 780100, "unit": "ft³"}
